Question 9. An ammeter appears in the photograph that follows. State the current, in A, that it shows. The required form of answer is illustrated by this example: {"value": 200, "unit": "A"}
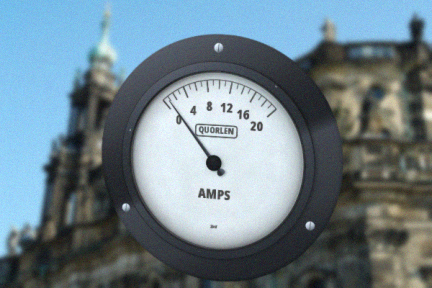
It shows {"value": 1, "unit": "A"}
